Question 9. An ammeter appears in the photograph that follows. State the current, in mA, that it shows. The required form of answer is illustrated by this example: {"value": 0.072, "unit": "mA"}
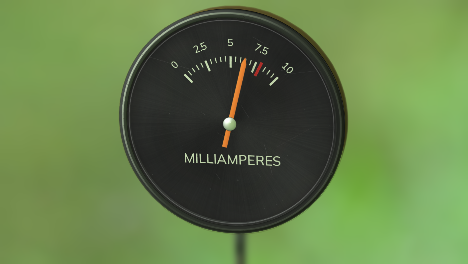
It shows {"value": 6.5, "unit": "mA"}
